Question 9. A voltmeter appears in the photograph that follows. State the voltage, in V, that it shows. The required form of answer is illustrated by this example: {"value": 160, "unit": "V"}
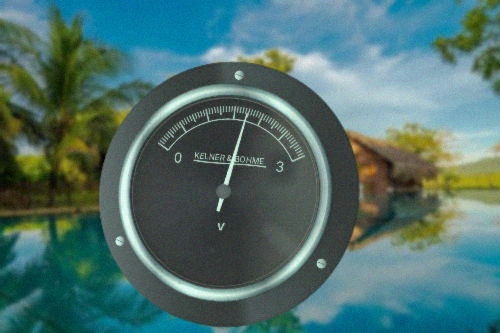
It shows {"value": 1.75, "unit": "V"}
